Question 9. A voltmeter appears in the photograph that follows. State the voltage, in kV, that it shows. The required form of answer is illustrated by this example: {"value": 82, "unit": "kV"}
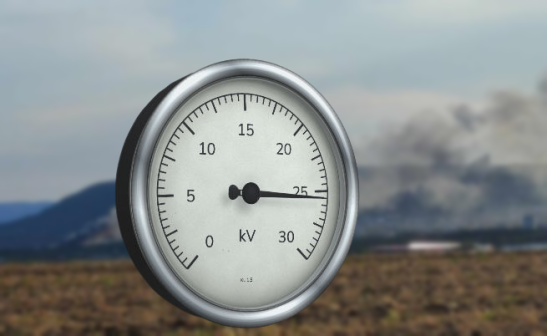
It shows {"value": 25.5, "unit": "kV"}
